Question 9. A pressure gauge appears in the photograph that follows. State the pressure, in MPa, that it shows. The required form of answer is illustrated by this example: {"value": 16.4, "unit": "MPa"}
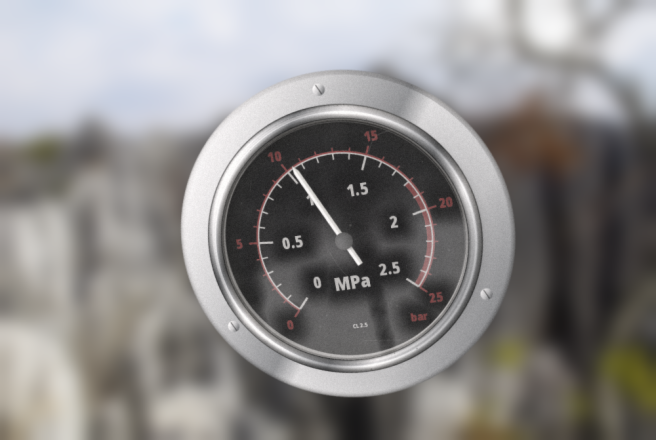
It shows {"value": 1.05, "unit": "MPa"}
